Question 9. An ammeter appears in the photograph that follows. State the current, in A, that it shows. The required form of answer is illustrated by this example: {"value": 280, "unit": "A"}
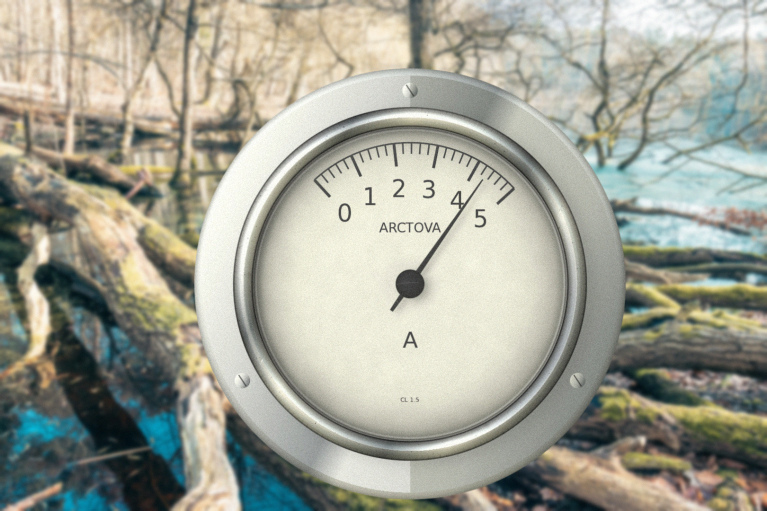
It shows {"value": 4.3, "unit": "A"}
